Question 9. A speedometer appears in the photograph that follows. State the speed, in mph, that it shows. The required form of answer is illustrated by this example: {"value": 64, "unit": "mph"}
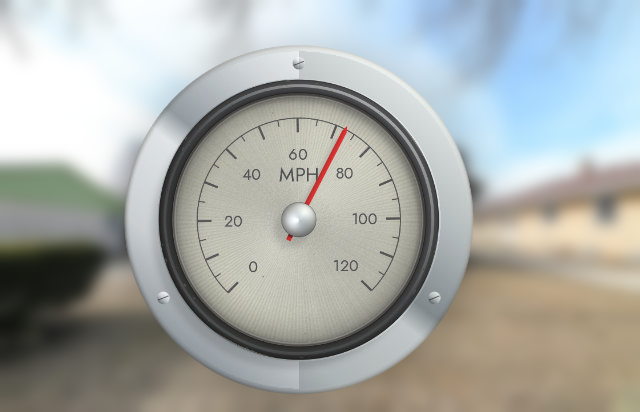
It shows {"value": 72.5, "unit": "mph"}
